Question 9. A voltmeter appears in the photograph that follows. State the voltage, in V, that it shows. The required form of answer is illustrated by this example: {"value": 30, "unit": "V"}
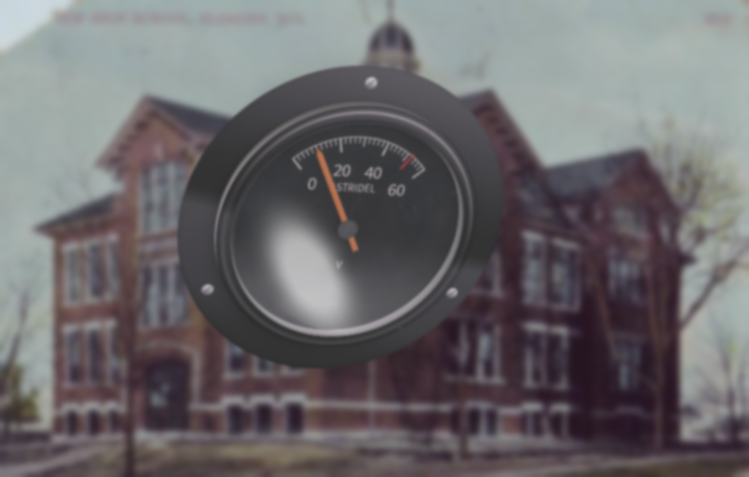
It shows {"value": 10, "unit": "V"}
